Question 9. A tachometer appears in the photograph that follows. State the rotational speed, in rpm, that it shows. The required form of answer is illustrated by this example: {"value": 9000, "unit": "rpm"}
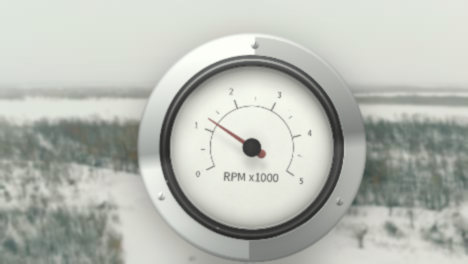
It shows {"value": 1250, "unit": "rpm"}
